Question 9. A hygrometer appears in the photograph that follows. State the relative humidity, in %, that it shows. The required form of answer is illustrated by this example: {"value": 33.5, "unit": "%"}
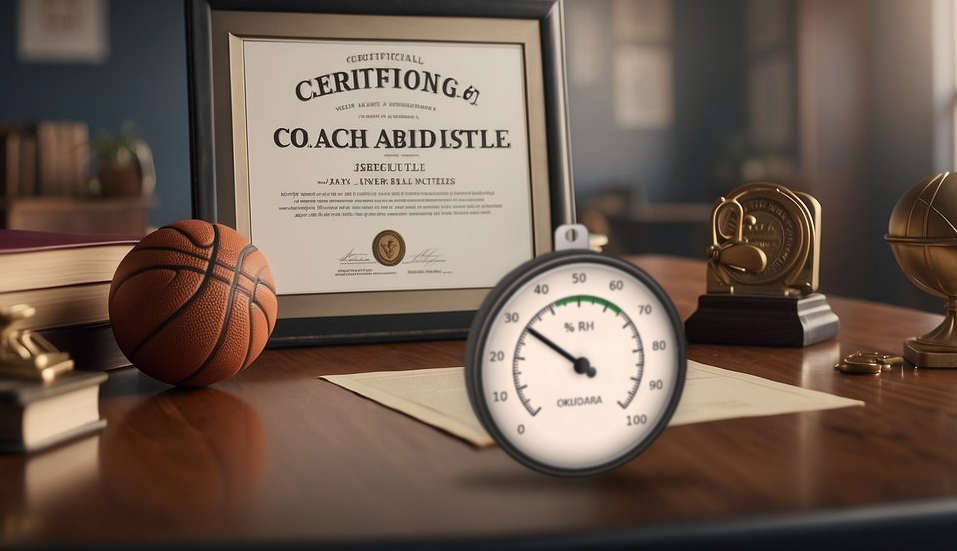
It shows {"value": 30, "unit": "%"}
